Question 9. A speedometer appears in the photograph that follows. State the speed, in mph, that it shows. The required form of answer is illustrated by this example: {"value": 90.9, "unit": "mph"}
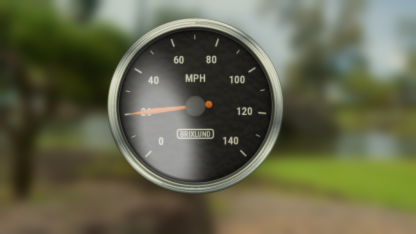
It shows {"value": 20, "unit": "mph"}
